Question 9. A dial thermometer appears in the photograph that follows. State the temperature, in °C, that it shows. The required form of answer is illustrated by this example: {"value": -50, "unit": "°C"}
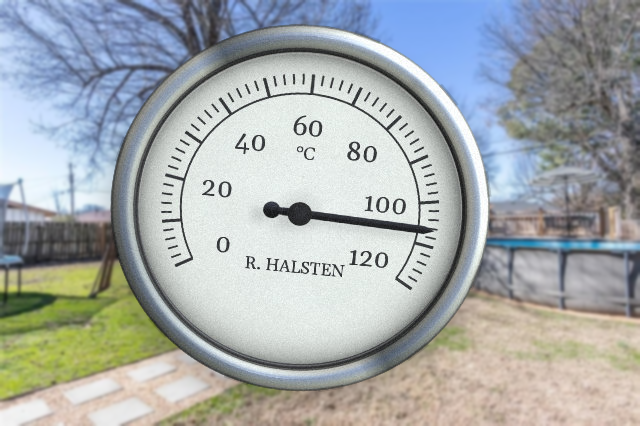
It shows {"value": 106, "unit": "°C"}
